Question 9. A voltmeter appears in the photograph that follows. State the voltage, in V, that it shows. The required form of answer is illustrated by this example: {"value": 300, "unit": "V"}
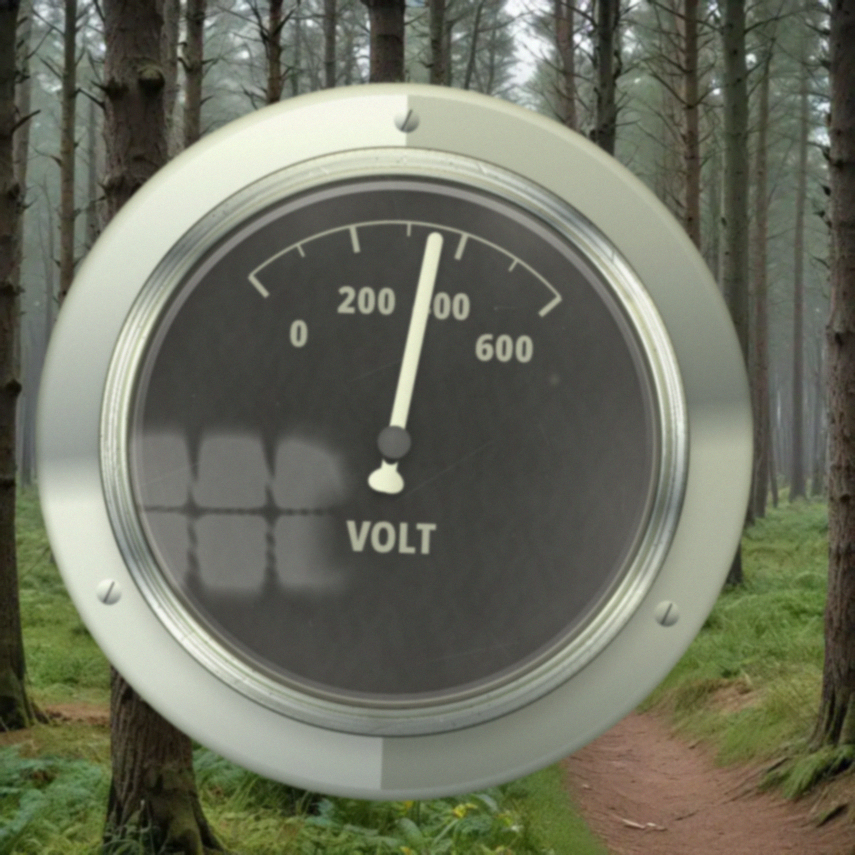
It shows {"value": 350, "unit": "V"}
